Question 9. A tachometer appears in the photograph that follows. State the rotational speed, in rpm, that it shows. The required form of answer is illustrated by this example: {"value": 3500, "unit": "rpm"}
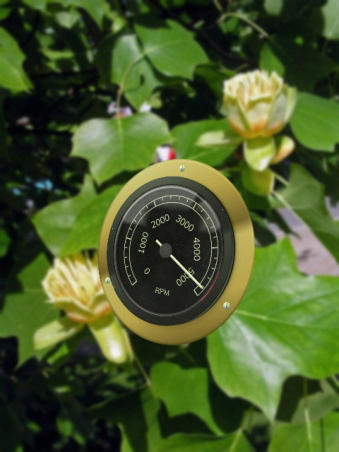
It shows {"value": 4800, "unit": "rpm"}
